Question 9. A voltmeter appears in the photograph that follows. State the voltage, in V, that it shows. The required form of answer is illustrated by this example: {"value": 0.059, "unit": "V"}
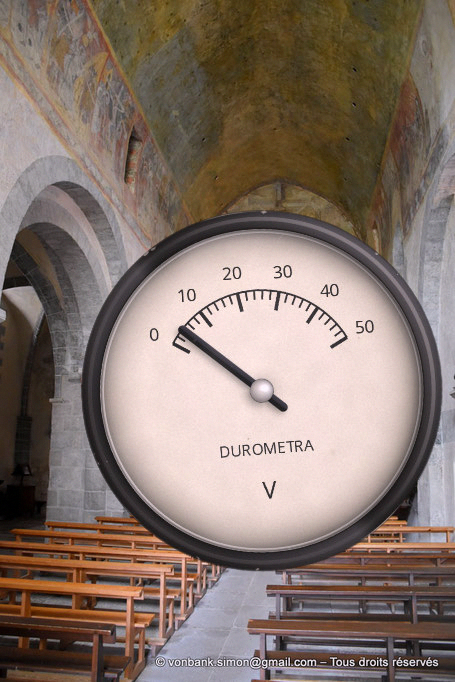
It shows {"value": 4, "unit": "V"}
